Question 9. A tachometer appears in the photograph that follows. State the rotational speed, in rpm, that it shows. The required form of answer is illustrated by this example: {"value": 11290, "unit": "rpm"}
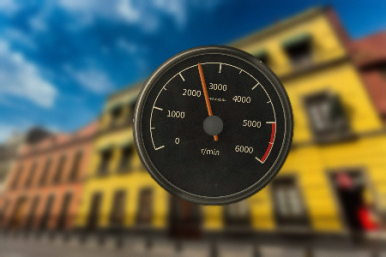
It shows {"value": 2500, "unit": "rpm"}
